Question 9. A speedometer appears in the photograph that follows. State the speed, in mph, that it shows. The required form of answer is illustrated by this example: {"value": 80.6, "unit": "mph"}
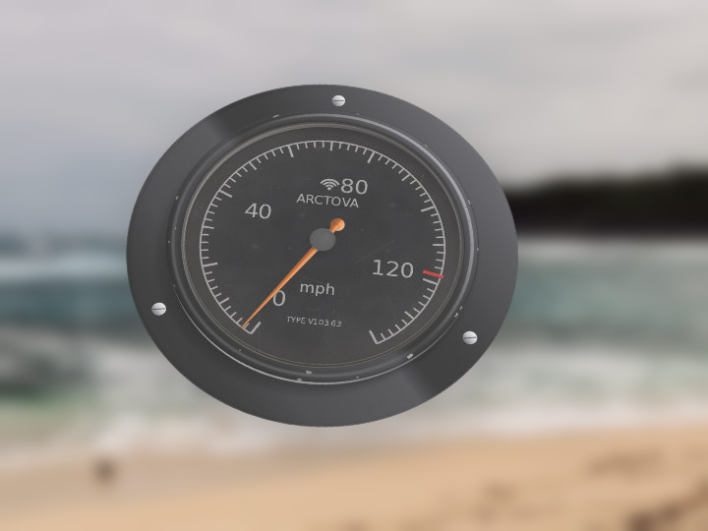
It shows {"value": 2, "unit": "mph"}
